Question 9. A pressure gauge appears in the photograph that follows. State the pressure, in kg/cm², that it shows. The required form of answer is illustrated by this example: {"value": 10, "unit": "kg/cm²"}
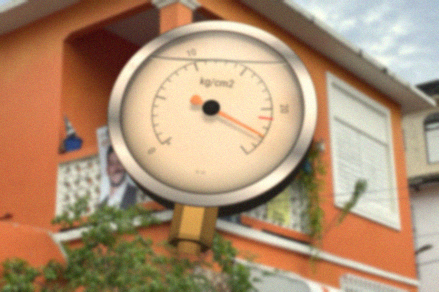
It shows {"value": 23, "unit": "kg/cm²"}
